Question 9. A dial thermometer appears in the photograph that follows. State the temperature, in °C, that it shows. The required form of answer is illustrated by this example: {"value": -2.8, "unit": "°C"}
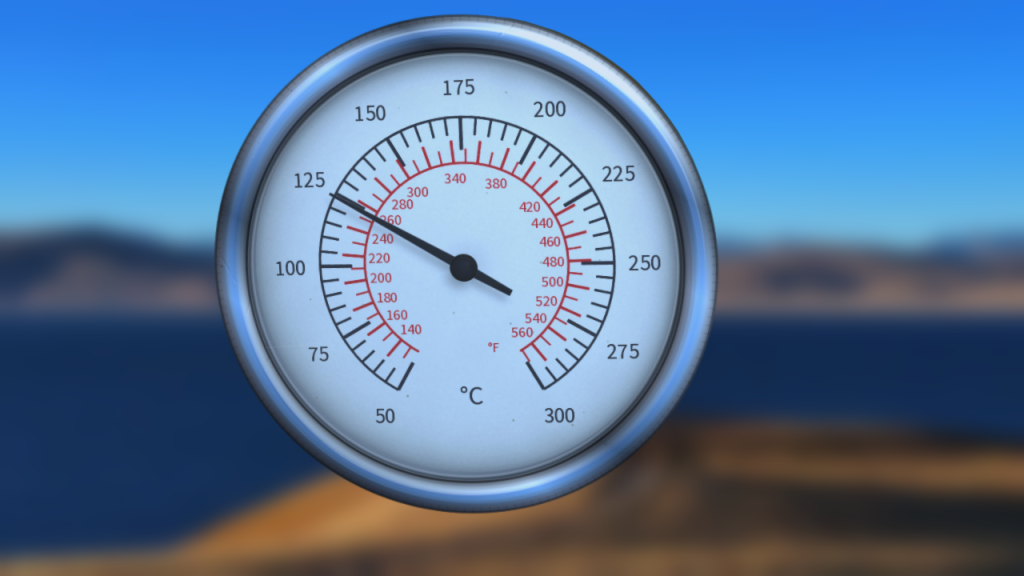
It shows {"value": 125, "unit": "°C"}
